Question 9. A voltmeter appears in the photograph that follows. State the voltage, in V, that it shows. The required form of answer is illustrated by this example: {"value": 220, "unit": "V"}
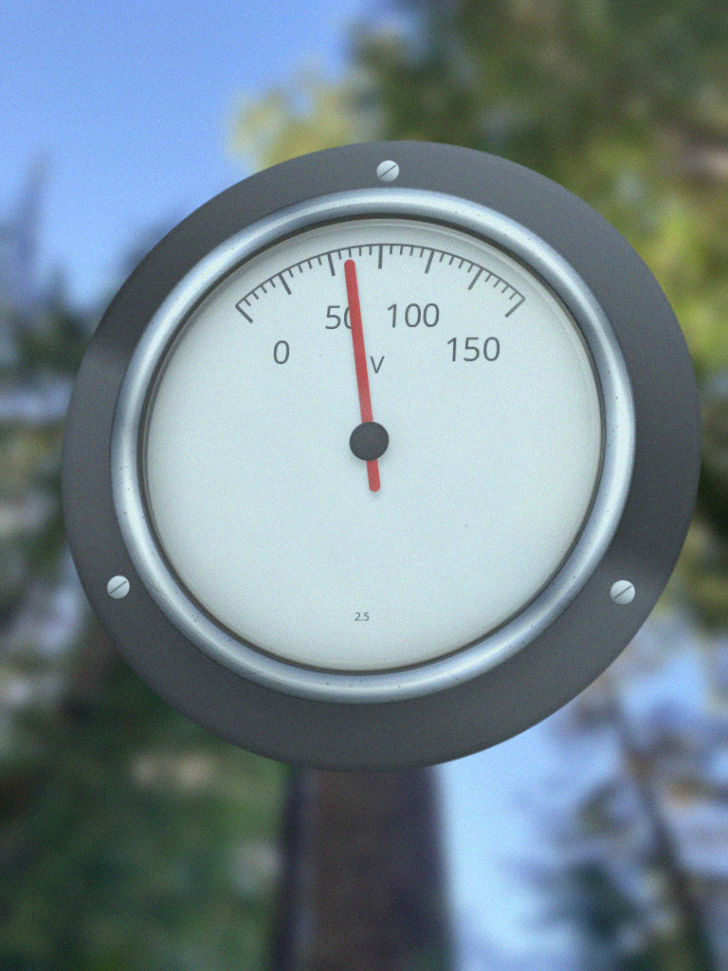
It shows {"value": 60, "unit": "V"}
